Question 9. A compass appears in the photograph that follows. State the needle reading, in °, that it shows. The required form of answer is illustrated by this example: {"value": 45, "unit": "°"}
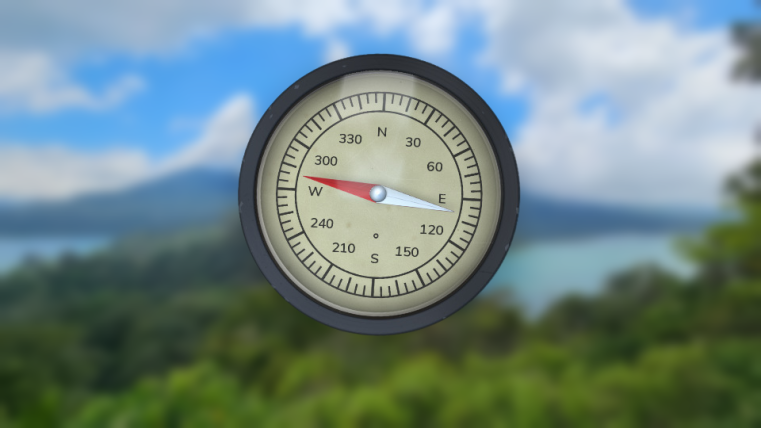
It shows {"value": 280, "unit": "°"}
